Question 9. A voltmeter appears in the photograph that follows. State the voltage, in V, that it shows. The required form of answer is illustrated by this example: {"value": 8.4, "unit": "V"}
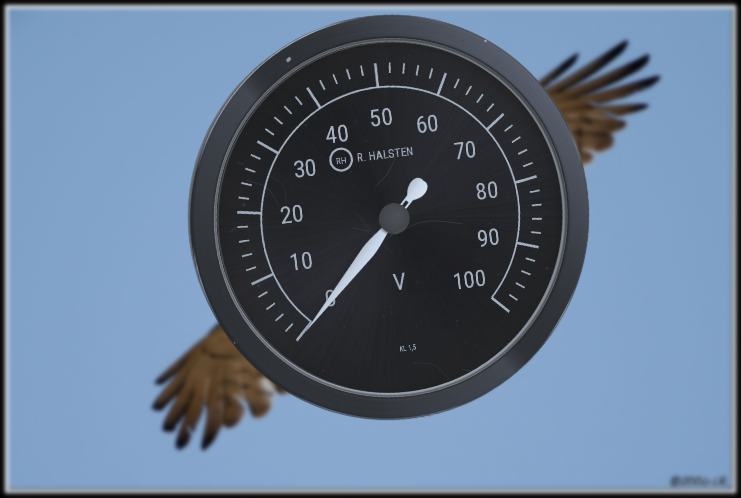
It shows {"value": 0, "unit": "V"}
